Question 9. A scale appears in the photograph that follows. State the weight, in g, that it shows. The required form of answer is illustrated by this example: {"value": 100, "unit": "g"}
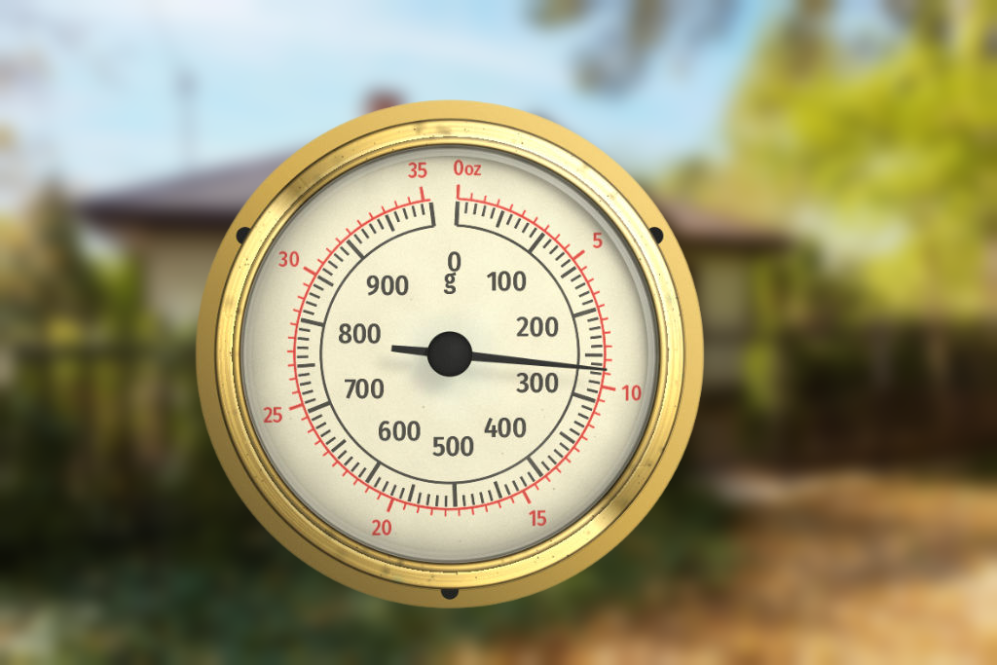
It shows {"value": 265, "unit": "g"}
